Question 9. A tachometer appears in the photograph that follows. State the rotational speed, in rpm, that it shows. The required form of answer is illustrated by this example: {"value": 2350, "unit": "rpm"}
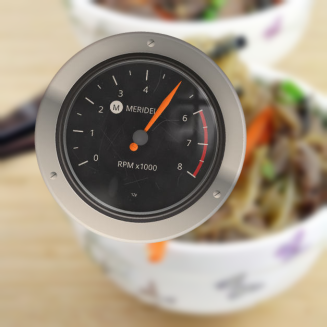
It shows {"value": 5000, "unit": "rpm"}
